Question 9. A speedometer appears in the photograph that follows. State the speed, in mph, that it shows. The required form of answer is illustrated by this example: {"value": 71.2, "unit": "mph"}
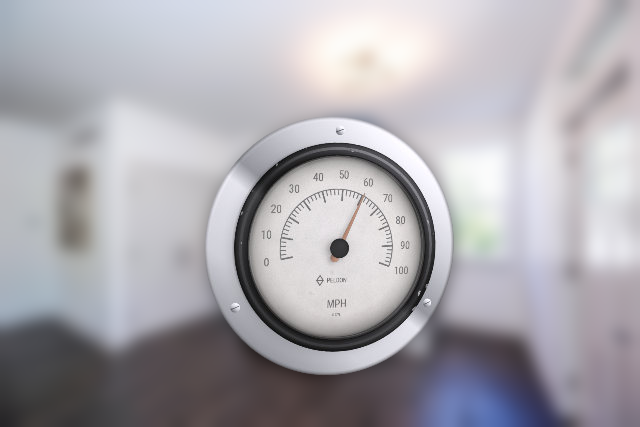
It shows {"value": 60, "unit": "mph"}
